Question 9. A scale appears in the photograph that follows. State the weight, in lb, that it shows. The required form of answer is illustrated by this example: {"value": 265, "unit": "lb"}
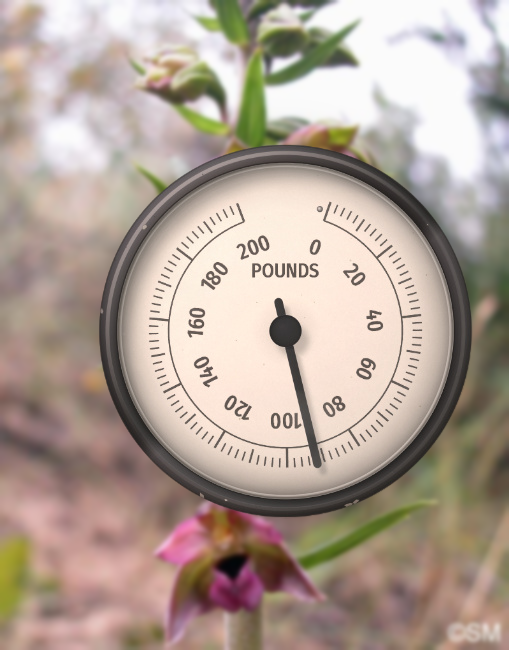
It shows {"value": 92, "unit": "lb"}
